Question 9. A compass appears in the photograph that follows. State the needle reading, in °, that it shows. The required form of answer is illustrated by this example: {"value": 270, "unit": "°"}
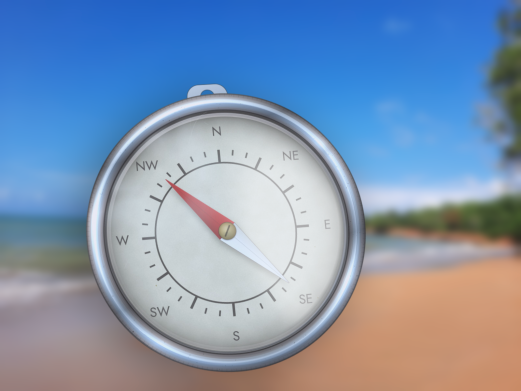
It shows {"value": 315, "unit": "°"}
